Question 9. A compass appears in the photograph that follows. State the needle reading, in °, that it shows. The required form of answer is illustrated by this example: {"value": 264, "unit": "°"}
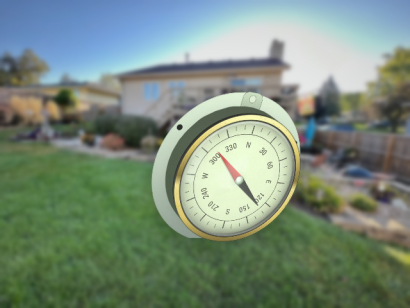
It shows {"value": 310, "unit": "°"}
